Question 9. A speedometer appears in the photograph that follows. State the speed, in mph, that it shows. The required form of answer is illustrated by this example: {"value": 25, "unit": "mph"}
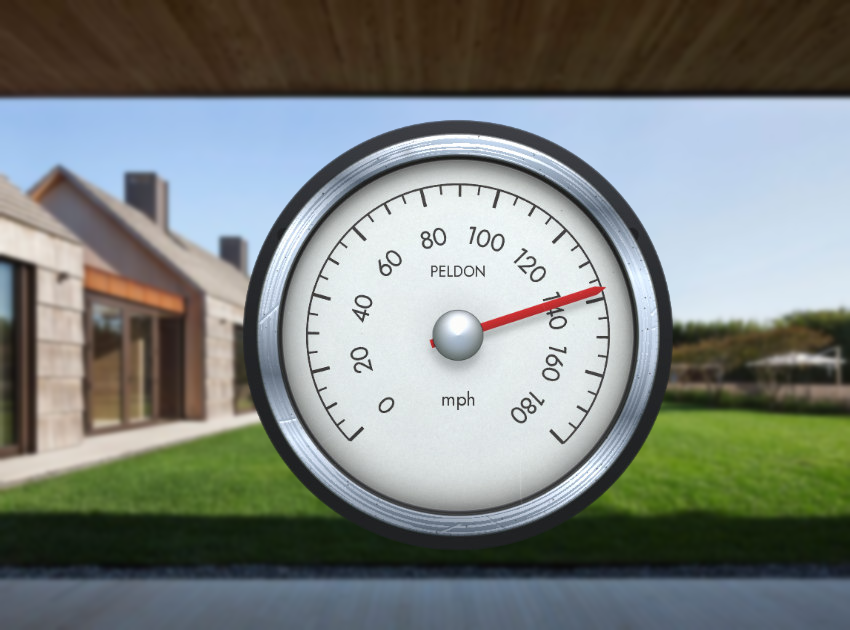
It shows {"value": 137.5, "unit": "mph"}
